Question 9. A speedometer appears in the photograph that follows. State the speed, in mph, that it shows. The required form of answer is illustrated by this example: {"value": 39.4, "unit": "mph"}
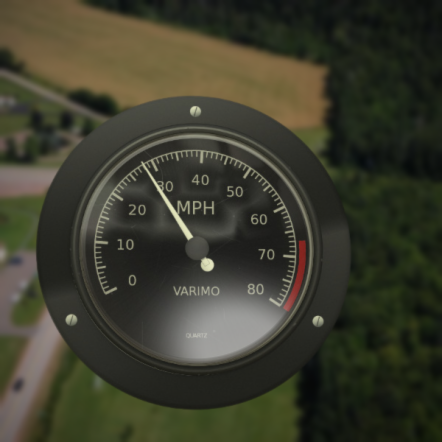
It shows {"value": 28, "unit": "mph"}
